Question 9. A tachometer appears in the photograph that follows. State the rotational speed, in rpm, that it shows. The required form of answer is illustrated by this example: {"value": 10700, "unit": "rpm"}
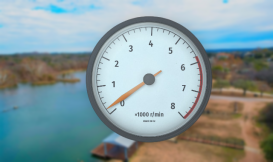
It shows {"value": 200, "unit": "rpm"}
